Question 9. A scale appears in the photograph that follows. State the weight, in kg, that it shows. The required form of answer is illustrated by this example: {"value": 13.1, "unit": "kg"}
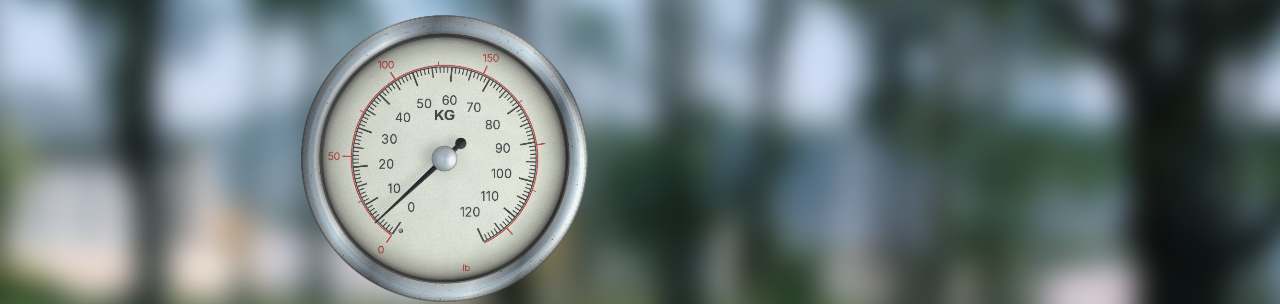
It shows {"value": 5, "unit": "kg"}
